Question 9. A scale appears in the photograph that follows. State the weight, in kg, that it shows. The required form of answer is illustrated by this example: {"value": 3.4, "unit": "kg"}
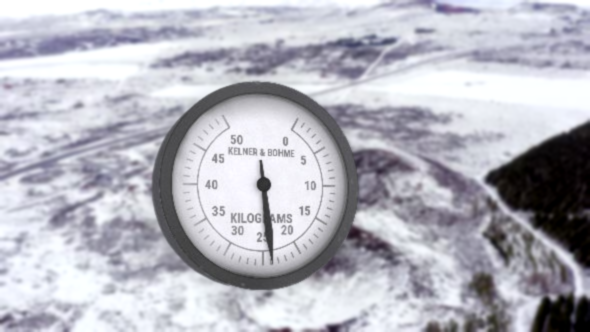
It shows {"value": 24, "unit": "kg"}
